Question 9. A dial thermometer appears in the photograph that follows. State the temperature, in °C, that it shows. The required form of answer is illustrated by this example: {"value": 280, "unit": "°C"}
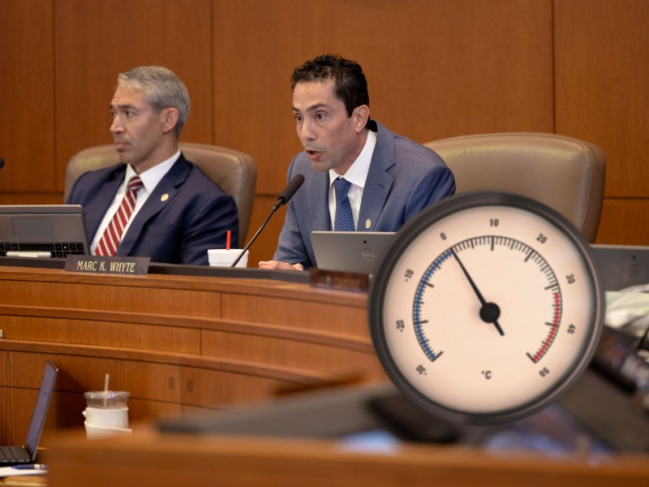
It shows {"value": 0, "unit": "°C"}
